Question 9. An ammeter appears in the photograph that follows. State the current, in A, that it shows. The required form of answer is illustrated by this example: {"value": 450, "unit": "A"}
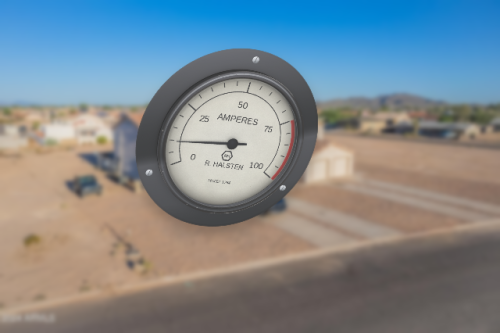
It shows {"value": 10, "unit": "A"}
